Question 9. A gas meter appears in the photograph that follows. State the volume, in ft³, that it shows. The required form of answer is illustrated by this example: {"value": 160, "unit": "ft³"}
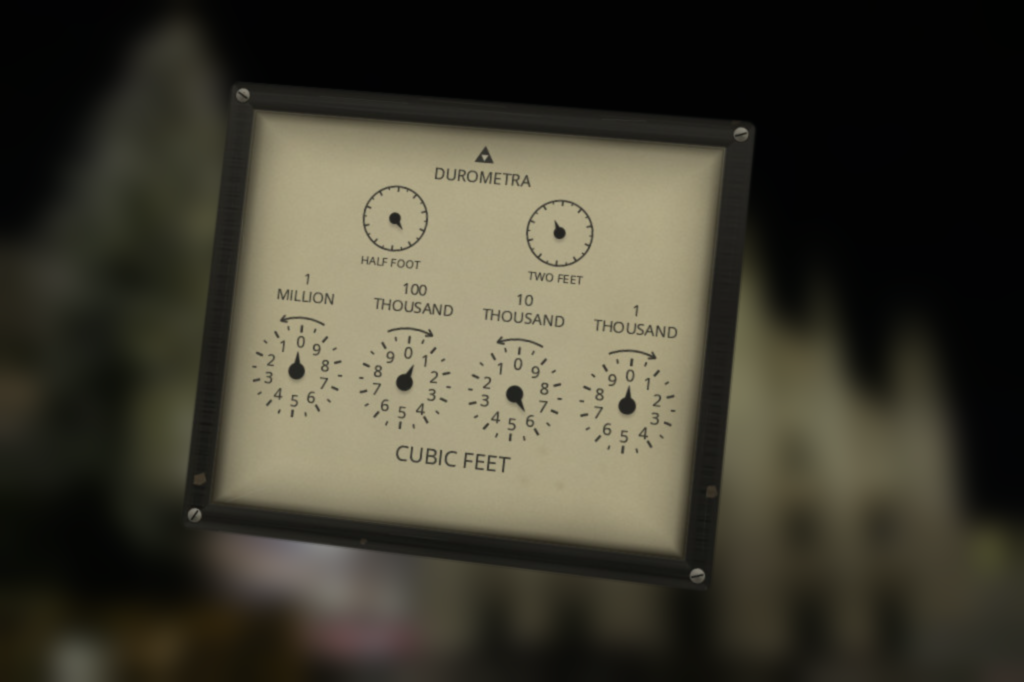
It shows {"value": 6000, "unit": "ft³"}
